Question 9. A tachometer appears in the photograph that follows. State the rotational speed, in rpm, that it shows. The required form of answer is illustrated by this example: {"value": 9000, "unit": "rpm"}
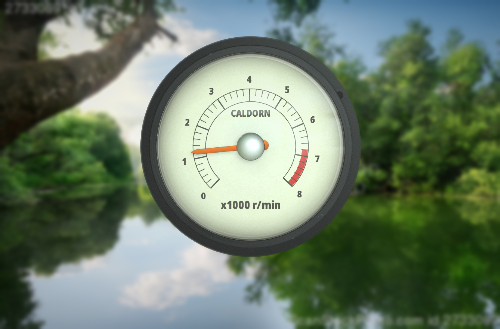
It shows {"value": 1200, "unit": "rpm"}
